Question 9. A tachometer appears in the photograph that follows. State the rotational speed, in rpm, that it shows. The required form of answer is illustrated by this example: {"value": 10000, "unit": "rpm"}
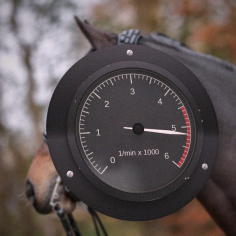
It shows {"value": 5200, "unit": "rpm"}
